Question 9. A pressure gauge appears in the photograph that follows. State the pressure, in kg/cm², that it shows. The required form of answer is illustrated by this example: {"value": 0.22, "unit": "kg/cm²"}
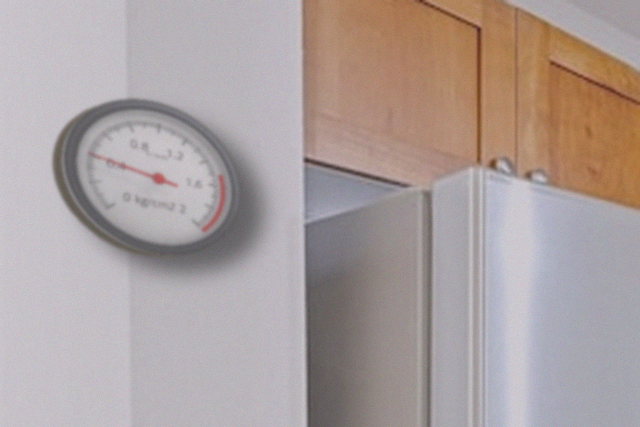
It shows {"value": 0.4, "unit": "kg/cm²"}
